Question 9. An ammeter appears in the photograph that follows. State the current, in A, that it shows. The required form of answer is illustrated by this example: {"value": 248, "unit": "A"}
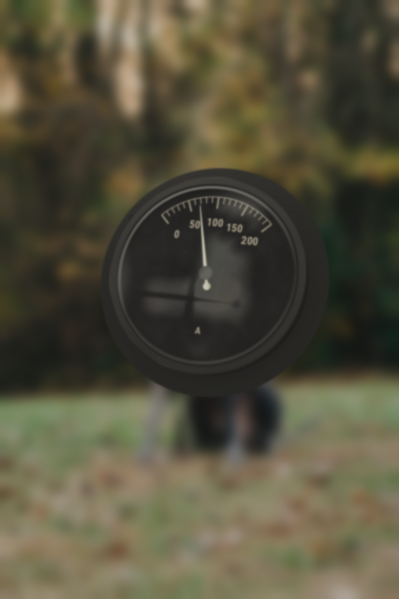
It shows {"value": 70, "unit": "A"}
